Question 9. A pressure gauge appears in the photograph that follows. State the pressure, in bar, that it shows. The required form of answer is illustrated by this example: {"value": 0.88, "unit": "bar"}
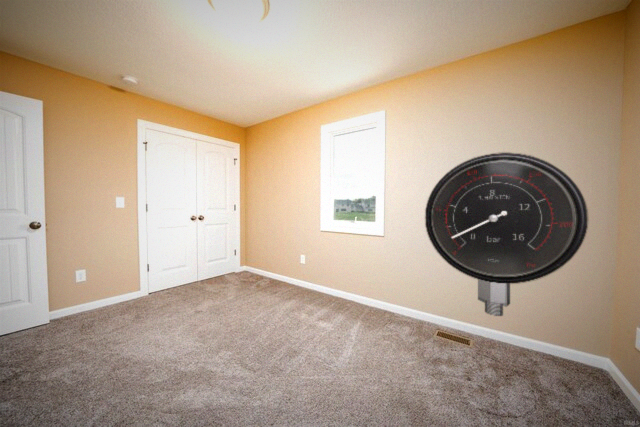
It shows {"value": 1, "unit": "bar"}
